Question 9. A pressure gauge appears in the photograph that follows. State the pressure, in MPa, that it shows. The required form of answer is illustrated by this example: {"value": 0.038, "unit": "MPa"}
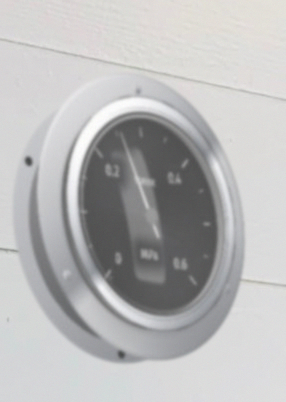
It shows {"value": 0.25, "unit": "MPa"}
